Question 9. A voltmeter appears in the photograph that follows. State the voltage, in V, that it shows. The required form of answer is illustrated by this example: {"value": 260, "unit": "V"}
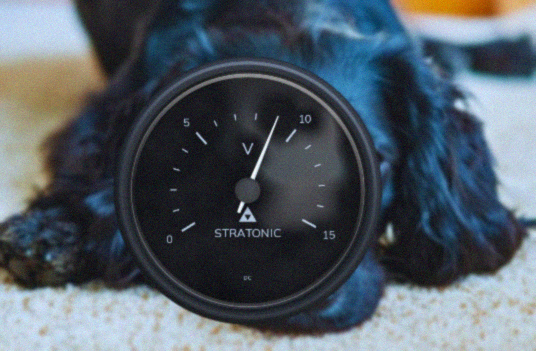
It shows {"value": 9, "unit": "V"}
